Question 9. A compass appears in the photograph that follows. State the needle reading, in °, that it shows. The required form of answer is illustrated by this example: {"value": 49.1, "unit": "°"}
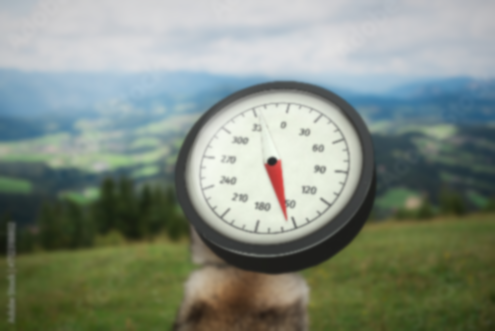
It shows {"value": 155, "unit": "°"}
